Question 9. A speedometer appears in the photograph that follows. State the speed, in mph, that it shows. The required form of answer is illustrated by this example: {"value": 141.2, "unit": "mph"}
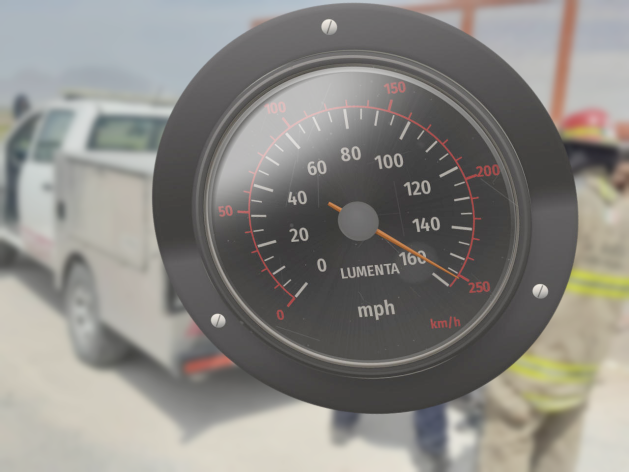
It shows {"value": 155, "unit": "mph"}
